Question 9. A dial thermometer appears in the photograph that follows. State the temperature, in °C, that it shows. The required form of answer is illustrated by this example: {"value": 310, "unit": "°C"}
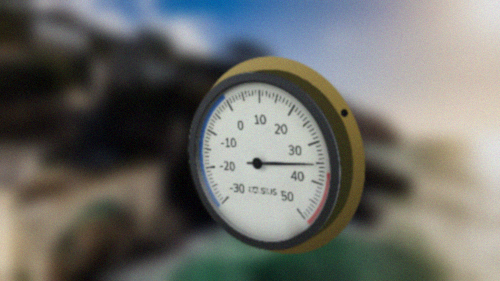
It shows {"value": 35, "unit": "°C"}
